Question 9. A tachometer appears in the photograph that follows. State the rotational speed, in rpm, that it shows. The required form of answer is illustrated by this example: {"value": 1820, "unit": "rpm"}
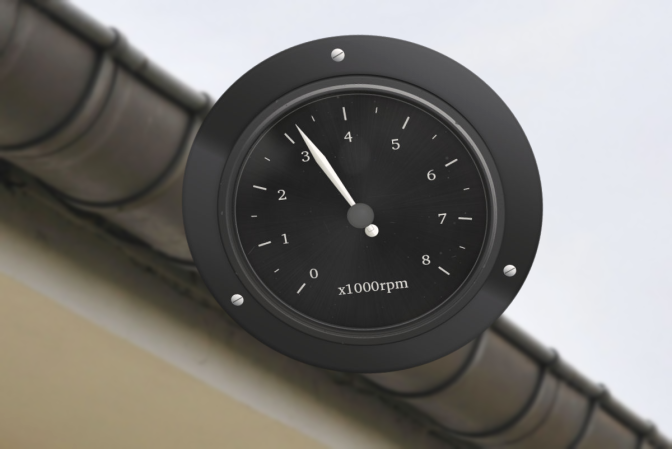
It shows {"value": 3250, "unit": "rpm"}
